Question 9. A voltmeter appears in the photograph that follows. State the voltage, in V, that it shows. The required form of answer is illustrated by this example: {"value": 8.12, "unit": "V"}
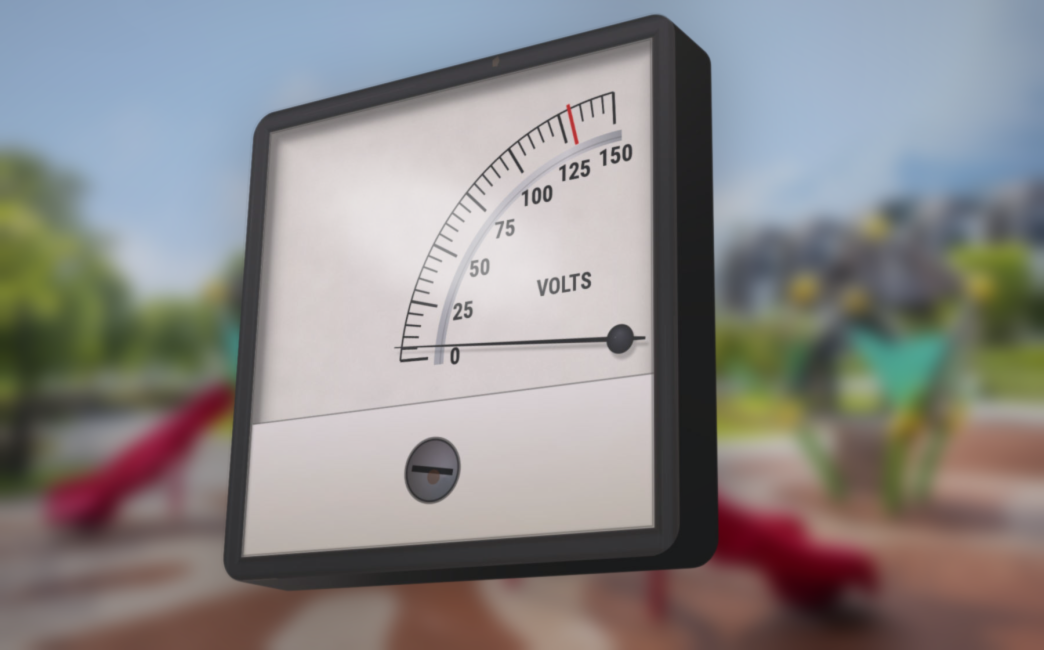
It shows {"value": 5, "unit": "V"}
